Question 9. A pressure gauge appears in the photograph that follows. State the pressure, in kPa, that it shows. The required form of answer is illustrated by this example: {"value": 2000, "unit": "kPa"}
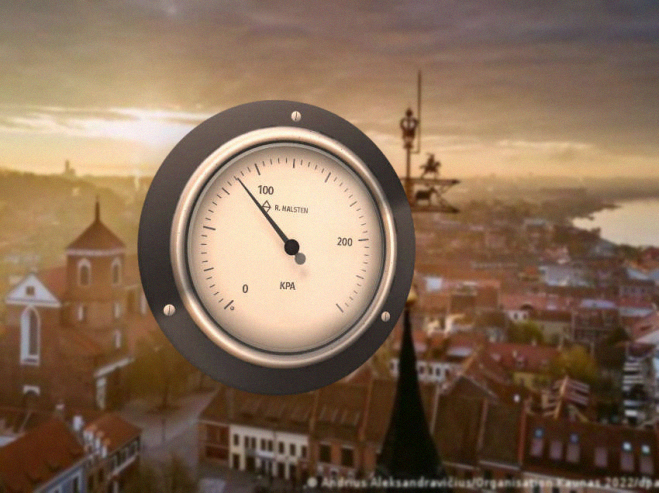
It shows {"value": 85, "unit": "kPa"}
